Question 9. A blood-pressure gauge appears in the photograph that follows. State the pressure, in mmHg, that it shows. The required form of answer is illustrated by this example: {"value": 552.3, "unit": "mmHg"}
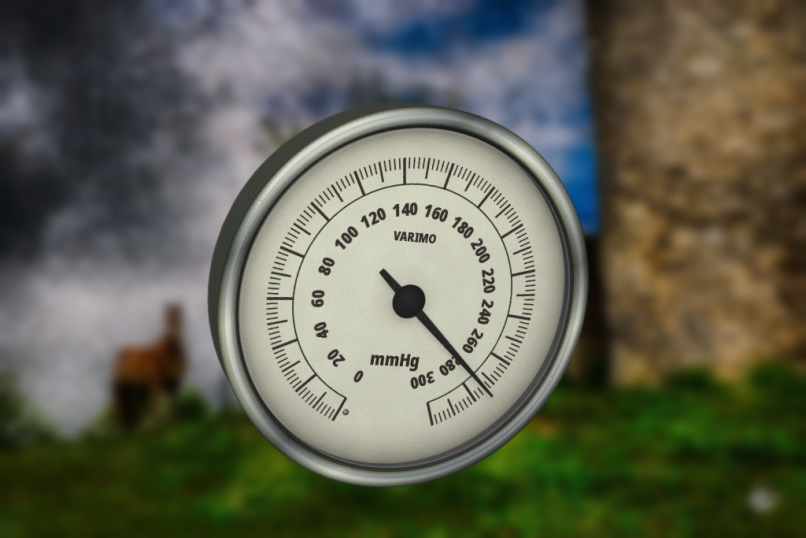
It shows {"value": 274, "unit": "mmHg"}
